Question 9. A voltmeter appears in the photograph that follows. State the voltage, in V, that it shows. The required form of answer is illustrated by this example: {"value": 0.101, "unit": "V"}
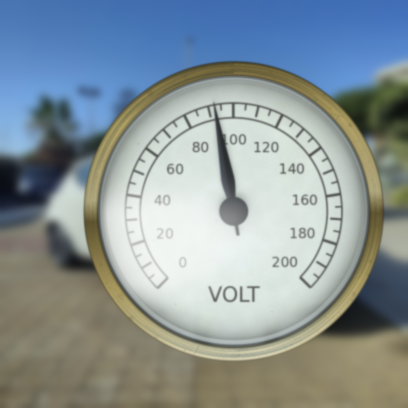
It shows {"value": 92.5, "unit": "V"}
